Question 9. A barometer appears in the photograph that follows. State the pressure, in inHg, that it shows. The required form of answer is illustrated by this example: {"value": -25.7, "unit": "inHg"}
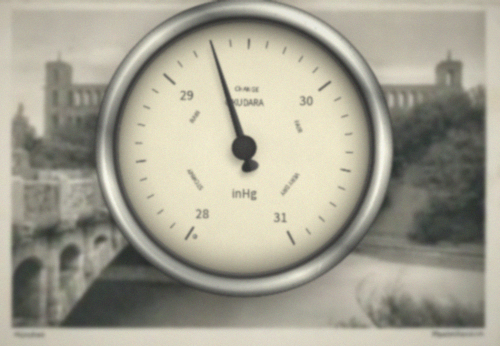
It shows {"value": 29.3, "unit": "inHg"}
